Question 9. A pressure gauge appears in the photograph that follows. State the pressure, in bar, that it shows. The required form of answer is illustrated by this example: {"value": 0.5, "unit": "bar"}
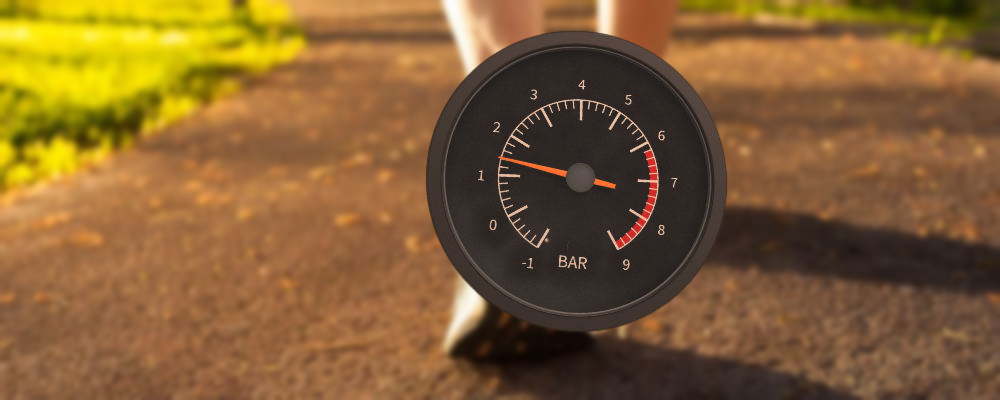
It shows {"value": 1.4, "unit": "bar"}
